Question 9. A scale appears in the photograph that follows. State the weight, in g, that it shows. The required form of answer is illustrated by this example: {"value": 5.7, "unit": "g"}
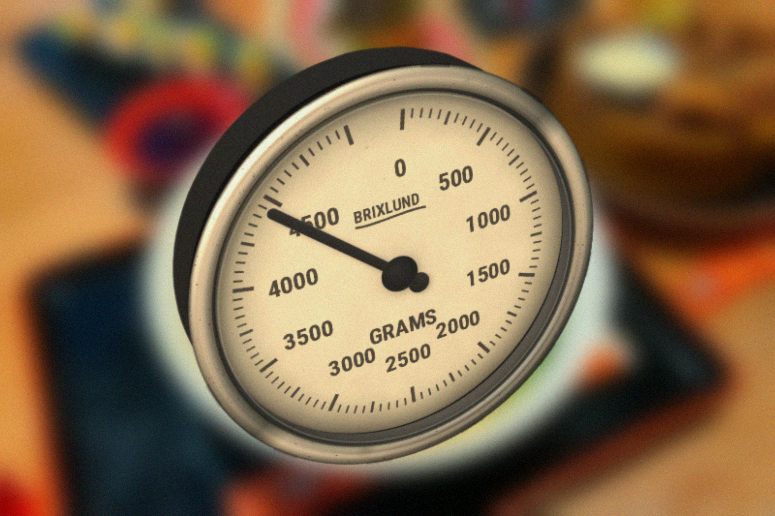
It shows {"value": 4450, "unit": "g"}
